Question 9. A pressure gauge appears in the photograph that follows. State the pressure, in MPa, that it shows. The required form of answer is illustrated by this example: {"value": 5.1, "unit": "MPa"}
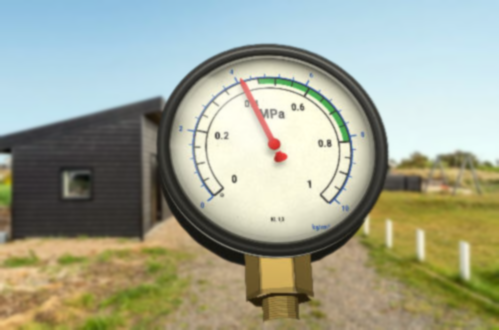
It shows {"value": 0.4, "unit": "MPa"}
